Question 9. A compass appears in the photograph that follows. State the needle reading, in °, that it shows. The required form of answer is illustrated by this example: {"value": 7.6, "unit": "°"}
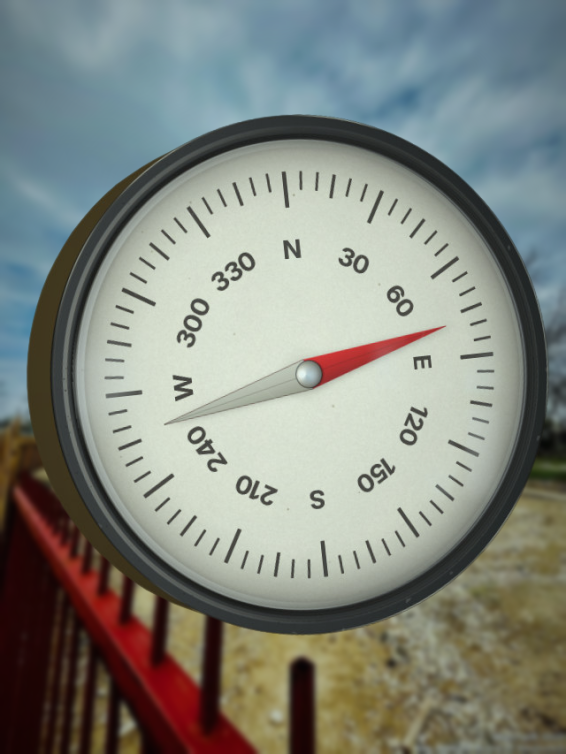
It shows {"value": 77.5, "unit": "°"}
